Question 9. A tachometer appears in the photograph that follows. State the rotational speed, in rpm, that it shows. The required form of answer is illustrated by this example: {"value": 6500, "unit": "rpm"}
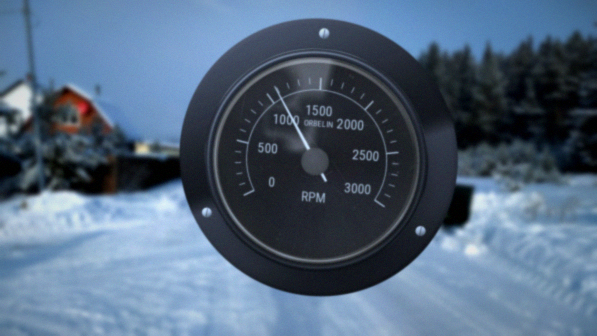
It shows {"value": 1100, "unit": "rpm"}
